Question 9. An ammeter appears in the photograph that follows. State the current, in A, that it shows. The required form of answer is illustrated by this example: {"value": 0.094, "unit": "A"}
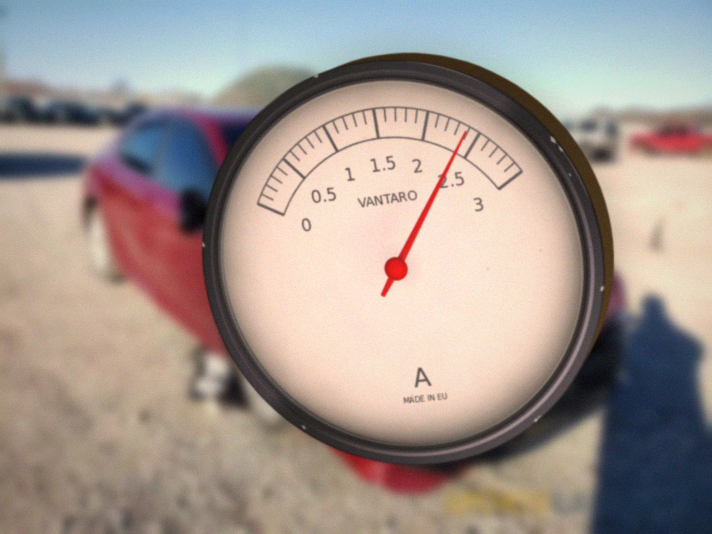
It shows {"value": 2.4, "unit": "A"}
